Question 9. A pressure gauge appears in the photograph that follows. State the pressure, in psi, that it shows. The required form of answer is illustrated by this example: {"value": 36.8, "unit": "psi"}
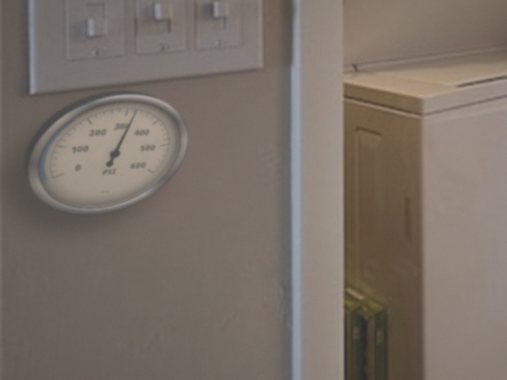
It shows {"value": 320, "unit": "psi"}
